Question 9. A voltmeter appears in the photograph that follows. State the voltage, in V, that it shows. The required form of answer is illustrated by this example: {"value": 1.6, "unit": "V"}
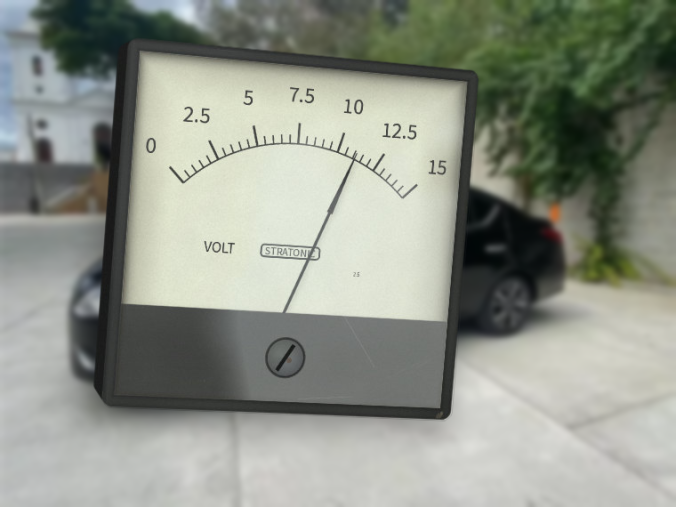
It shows {"value": 11, "unit": "V"}
